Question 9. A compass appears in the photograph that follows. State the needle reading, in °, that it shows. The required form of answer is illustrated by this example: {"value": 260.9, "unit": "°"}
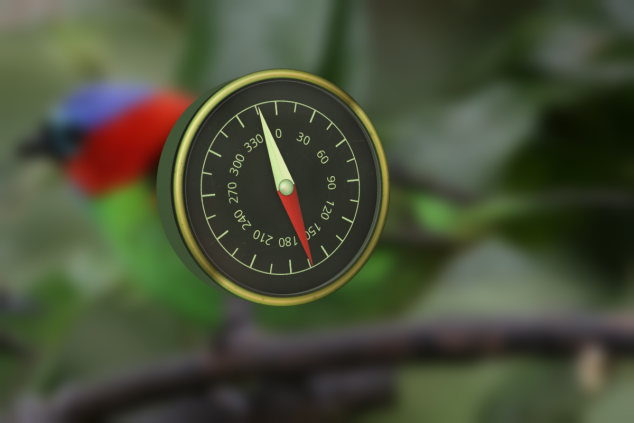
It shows {"value": 165, "unit": "°"}
